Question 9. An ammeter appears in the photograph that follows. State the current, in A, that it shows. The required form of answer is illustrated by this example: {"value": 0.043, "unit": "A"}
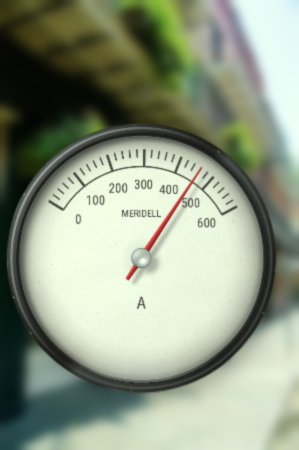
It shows {"value": 460, "unit": "A"}
